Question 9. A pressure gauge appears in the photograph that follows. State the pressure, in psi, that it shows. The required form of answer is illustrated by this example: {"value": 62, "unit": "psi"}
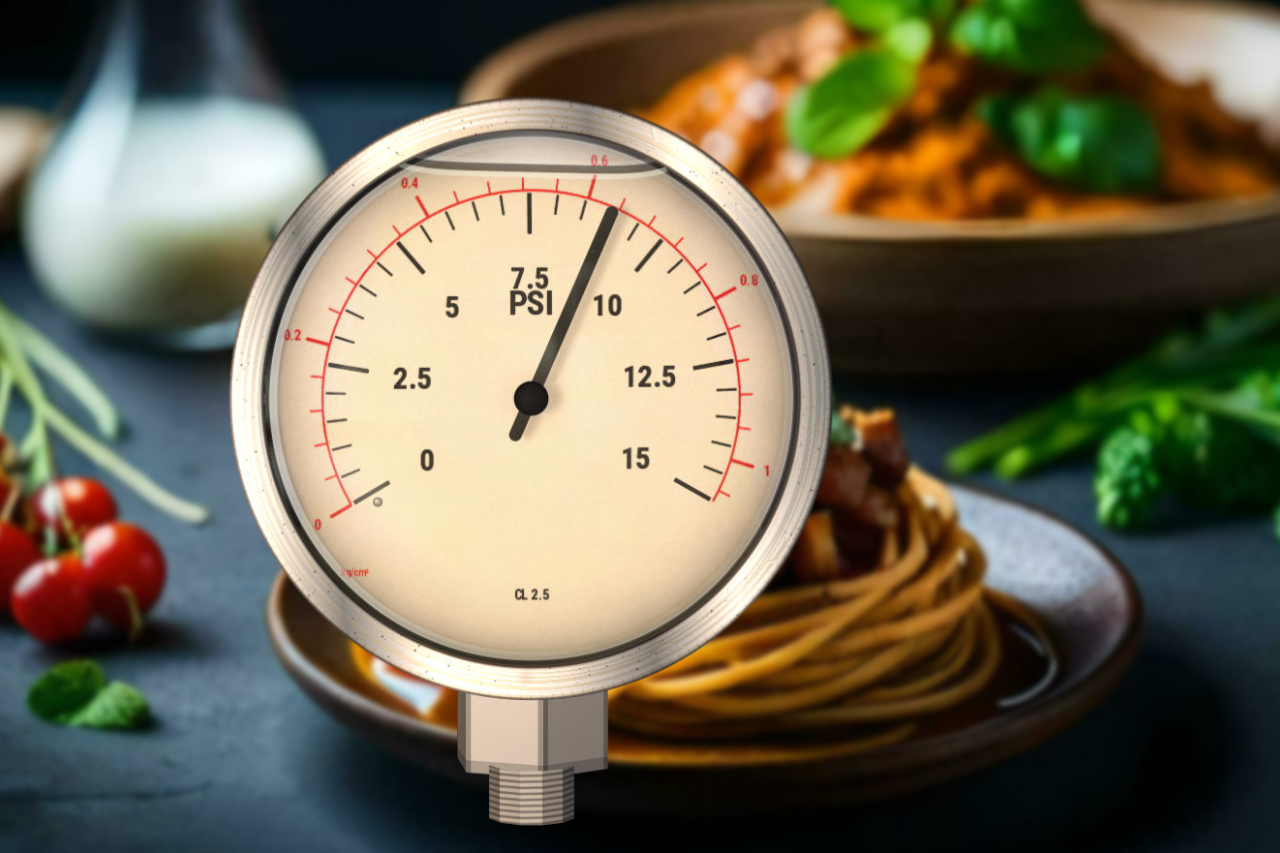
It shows {"value": 9, "unit": "psi"}
